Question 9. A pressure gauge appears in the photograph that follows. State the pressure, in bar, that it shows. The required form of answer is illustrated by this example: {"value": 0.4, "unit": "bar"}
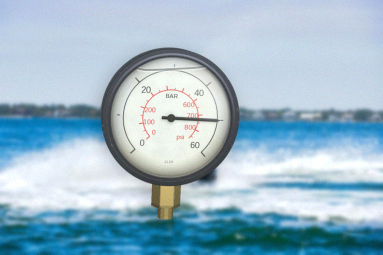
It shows {"value": 50, "unit": "bar"}
